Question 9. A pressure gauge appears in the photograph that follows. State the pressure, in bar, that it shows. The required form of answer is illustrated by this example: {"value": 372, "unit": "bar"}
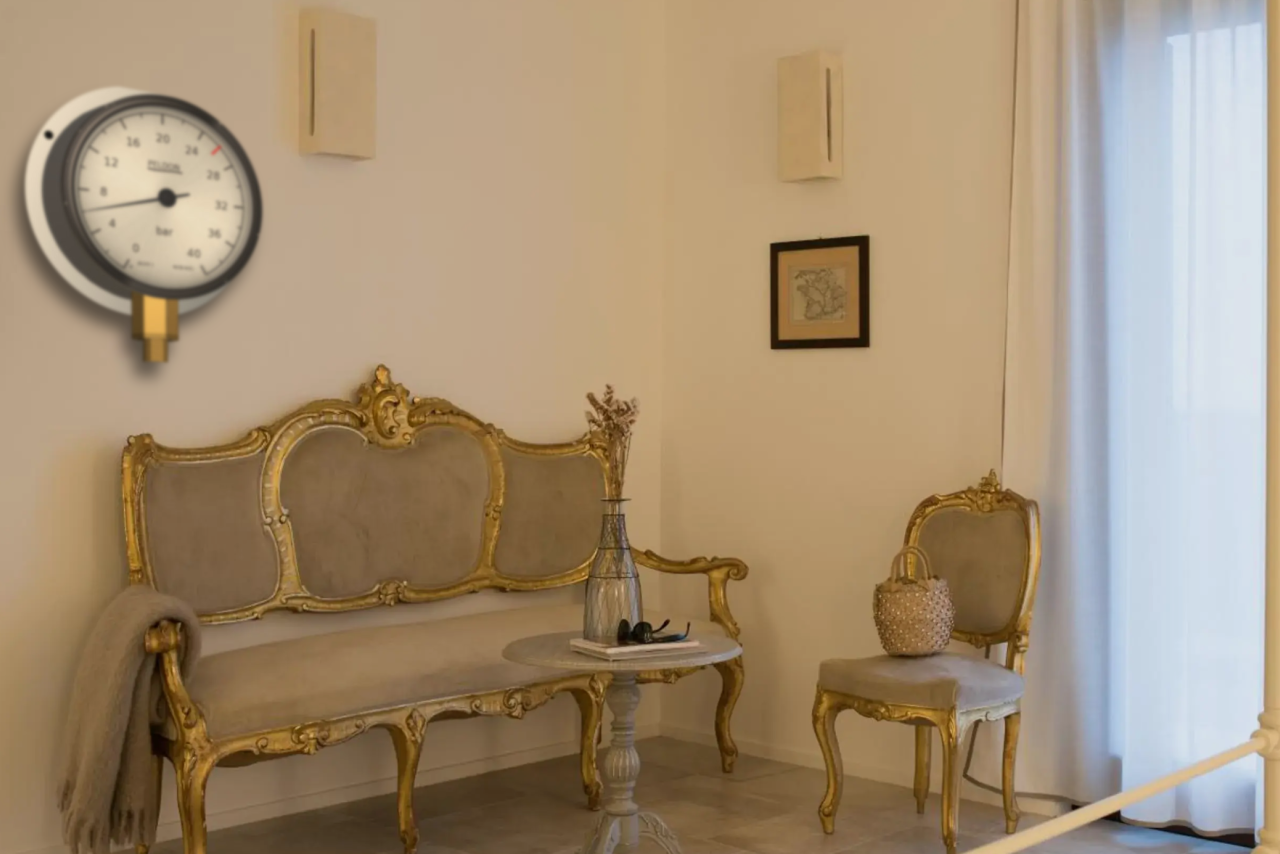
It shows {"value": 6, "unit": "bar"}
